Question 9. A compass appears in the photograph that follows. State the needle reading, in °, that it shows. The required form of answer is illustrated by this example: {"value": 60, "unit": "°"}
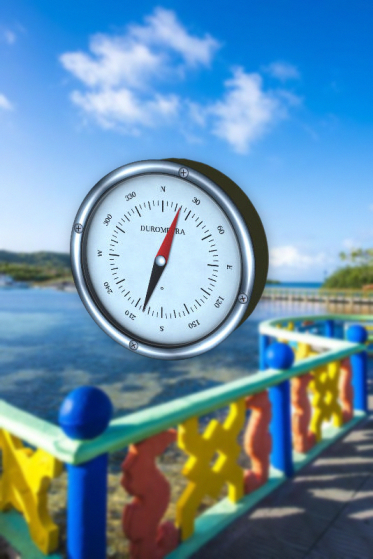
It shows {"value": 20, "unit": "°"}
